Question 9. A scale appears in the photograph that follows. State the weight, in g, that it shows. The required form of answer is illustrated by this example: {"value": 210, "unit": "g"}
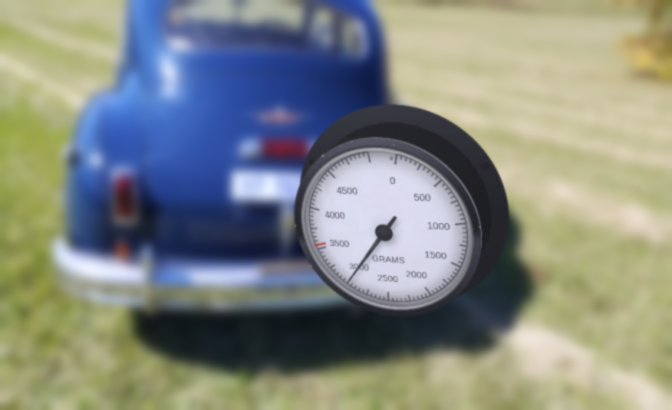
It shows {"value": 3000, "unit": "g"}
